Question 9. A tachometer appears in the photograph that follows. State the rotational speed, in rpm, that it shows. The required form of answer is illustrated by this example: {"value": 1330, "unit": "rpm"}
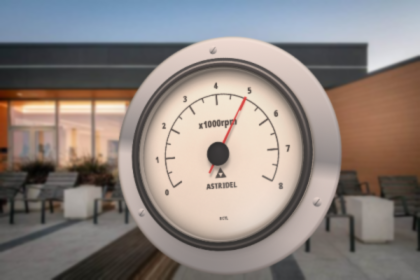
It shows {"value": 5000, "unit": "rpm"}
